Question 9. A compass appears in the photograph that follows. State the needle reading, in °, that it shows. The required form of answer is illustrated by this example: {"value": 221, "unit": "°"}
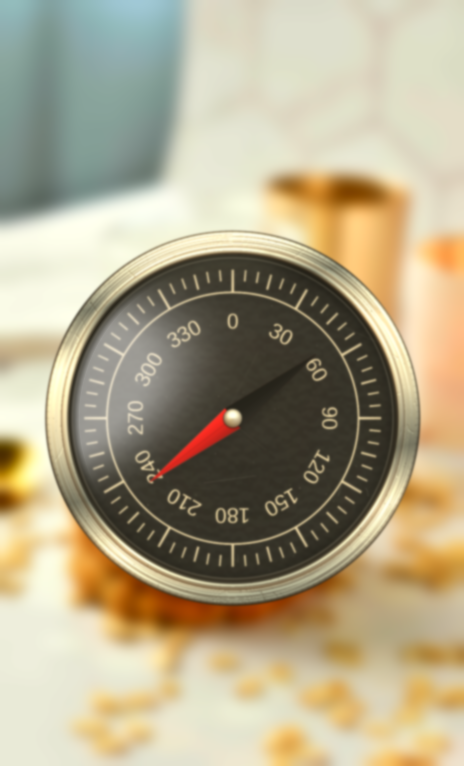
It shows {"value": 232.5, "unit": "°"}
